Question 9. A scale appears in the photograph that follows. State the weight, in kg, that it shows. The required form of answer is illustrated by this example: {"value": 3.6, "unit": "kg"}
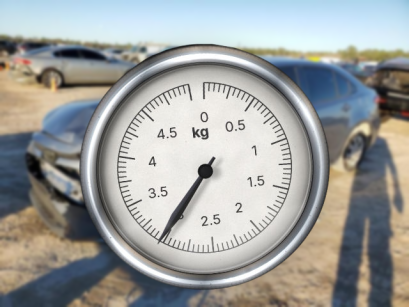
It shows {"value": 3.05, "unit": "kg"}
